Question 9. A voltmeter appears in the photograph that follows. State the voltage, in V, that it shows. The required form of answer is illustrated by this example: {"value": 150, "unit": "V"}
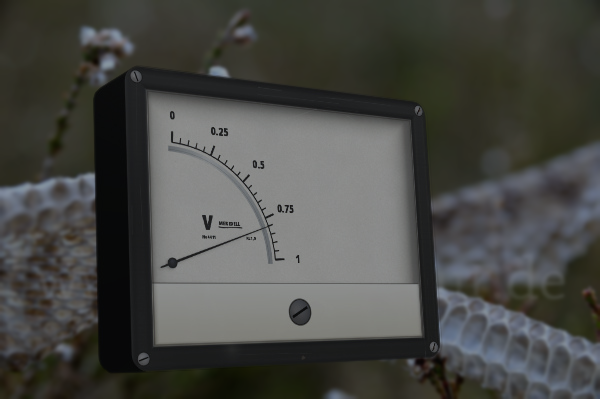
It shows {"value": 0.8, "unit": "V"}
